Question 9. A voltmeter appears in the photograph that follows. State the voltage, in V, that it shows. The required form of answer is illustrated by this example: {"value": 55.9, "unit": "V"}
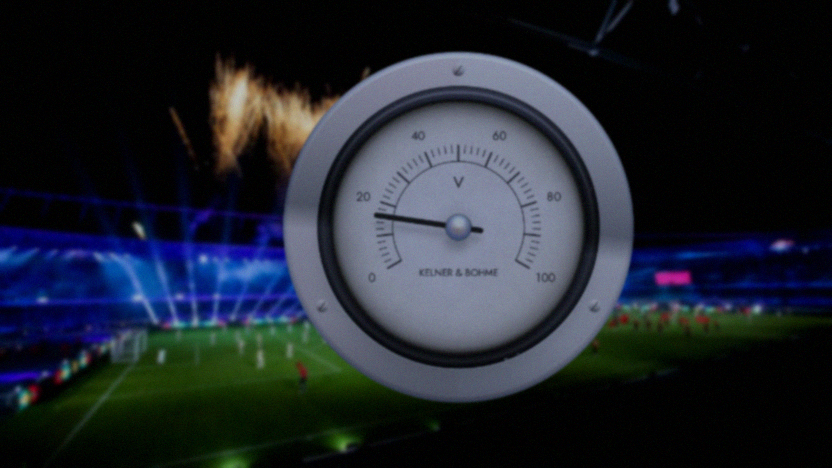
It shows {"value": 16, "unit": "V"}
